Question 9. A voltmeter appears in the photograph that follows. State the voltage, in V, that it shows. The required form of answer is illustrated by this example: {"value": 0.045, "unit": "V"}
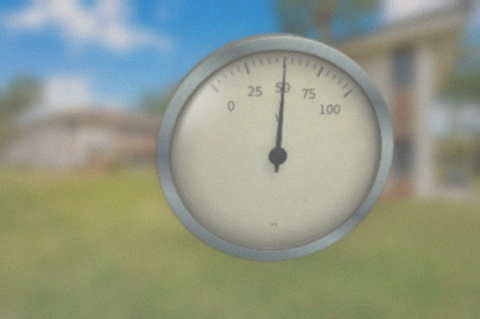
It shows {"value": 50, "unit": "V"}
